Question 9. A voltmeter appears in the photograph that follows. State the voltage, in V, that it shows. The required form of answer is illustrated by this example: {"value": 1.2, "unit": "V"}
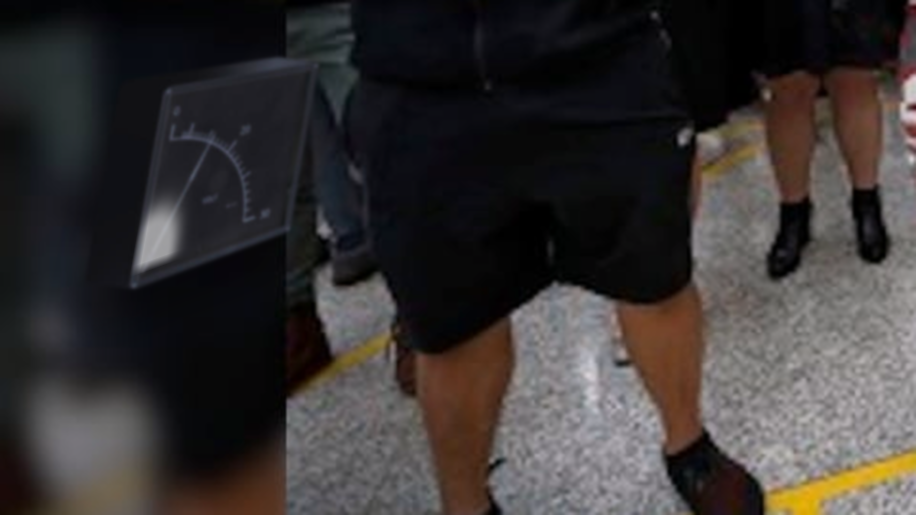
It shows {"value": 15, "unit": "V"}
